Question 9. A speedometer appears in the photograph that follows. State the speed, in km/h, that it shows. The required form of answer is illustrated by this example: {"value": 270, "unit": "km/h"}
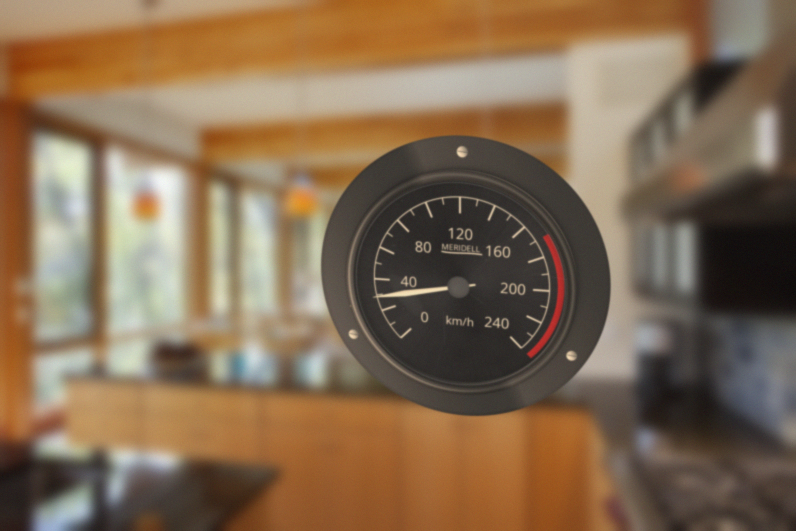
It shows {"value": 30, "unit": "km/h"}
